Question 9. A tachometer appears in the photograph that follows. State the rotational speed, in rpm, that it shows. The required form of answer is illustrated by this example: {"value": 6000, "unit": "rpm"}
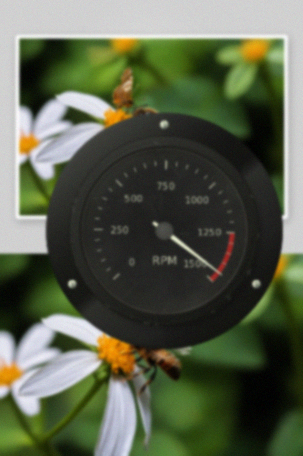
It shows {"value": 1450, "unit": "rpm"}
